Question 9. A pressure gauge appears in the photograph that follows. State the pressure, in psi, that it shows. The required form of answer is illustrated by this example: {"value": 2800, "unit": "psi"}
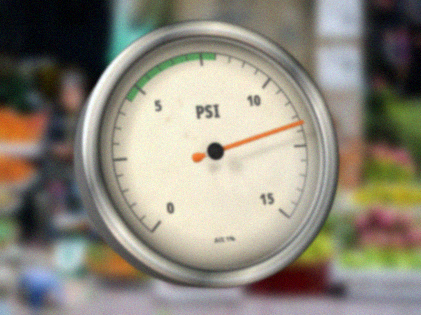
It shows {"value": 11.75, "unit": "psi"}
